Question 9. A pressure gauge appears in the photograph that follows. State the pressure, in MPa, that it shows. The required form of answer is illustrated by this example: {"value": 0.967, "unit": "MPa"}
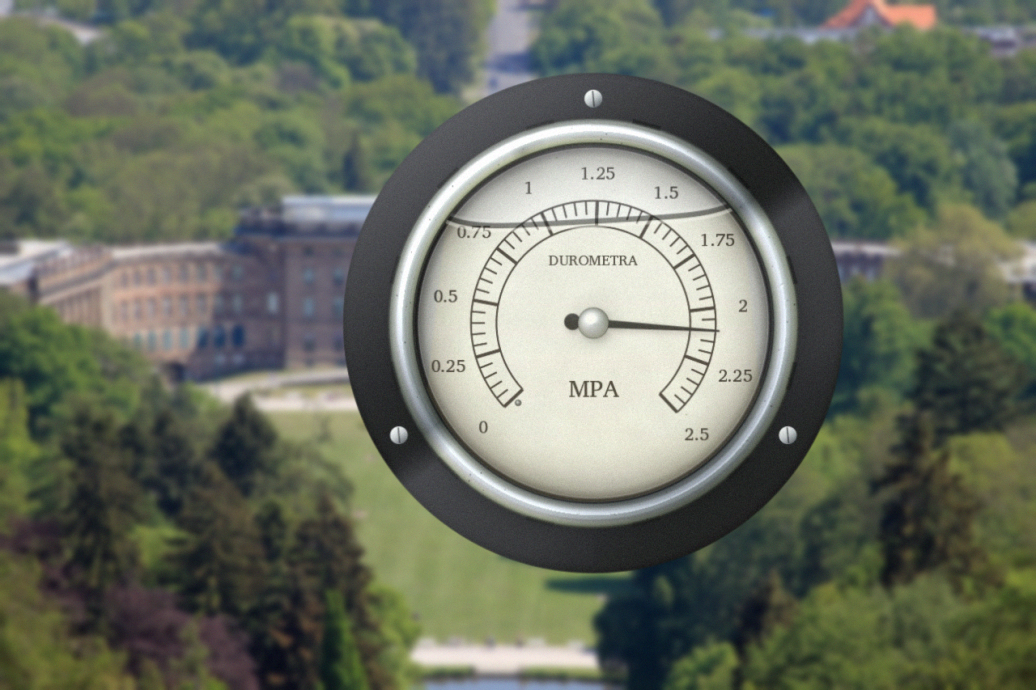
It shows {"value": 2.1, "unit": "MPa"}
